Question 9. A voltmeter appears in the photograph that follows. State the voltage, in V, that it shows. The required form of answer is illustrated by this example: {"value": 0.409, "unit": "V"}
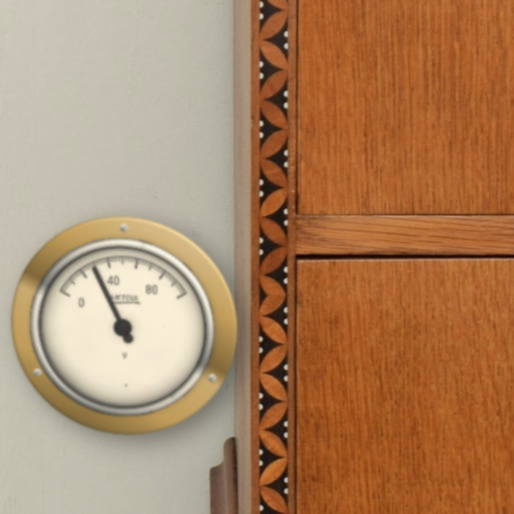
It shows {"value": 30, "unit": "V"}
